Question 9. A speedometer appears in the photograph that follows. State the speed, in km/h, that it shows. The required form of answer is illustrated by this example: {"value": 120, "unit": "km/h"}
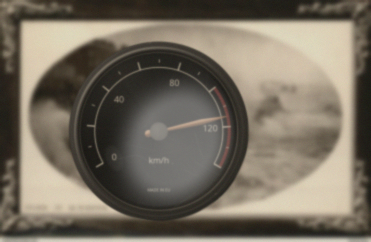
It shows {"value": 115, "unit": "km/h"}
